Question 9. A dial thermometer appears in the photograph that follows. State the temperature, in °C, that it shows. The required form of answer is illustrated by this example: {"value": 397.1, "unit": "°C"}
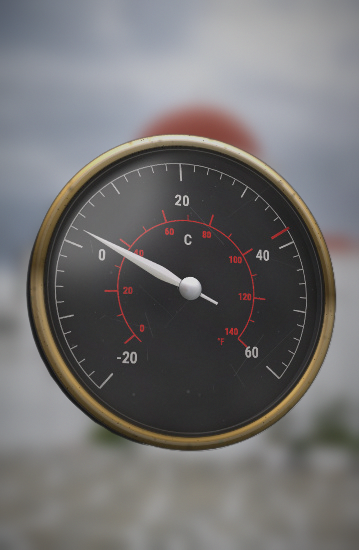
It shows {"value": 2, "unit": "°C"}
